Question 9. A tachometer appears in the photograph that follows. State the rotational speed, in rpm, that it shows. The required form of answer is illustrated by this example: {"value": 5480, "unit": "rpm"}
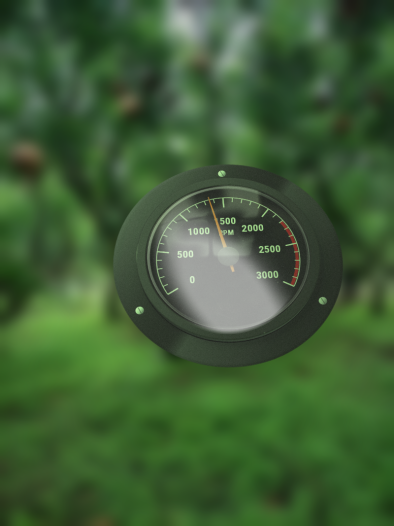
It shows {"value": 1350, "unit": "rpm"}
